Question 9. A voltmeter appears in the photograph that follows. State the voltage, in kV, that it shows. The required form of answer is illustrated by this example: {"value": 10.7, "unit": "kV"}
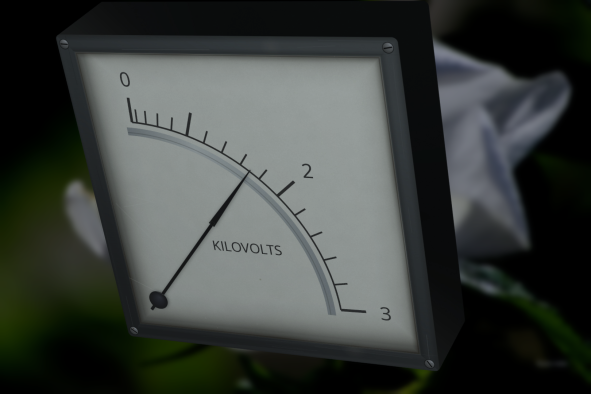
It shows {"value": 1.7, "unit": "kV"}
